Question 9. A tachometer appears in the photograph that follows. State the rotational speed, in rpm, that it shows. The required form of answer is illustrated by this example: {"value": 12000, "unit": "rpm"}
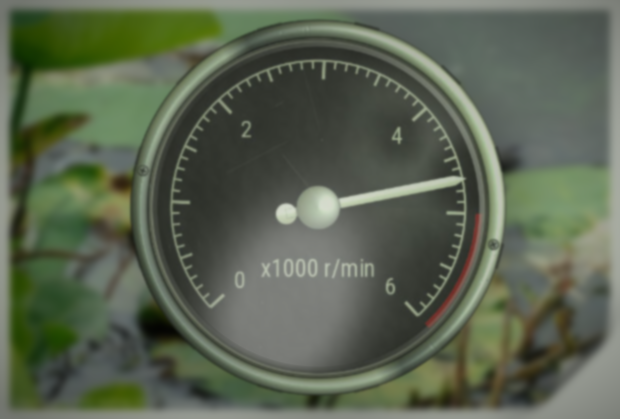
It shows {"value": 4700, "unit": "rpm"}
